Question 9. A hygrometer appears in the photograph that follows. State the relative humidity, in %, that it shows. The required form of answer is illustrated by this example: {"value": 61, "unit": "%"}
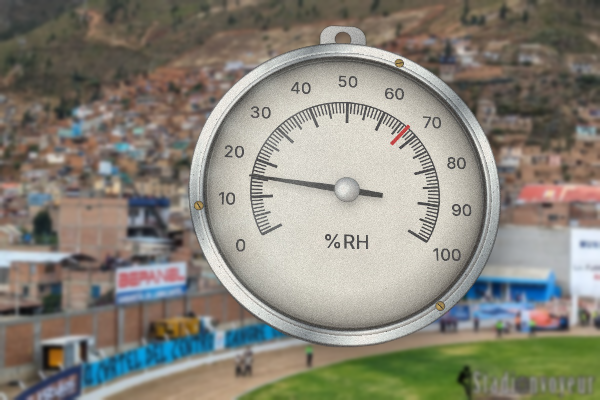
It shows {"value": 15, "unit": "%"}
